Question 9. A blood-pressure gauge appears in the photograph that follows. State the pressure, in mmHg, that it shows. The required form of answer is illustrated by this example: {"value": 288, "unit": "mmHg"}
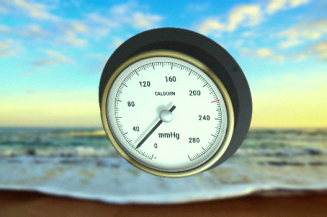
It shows {"value": 20, "unit": "mmHg"}
